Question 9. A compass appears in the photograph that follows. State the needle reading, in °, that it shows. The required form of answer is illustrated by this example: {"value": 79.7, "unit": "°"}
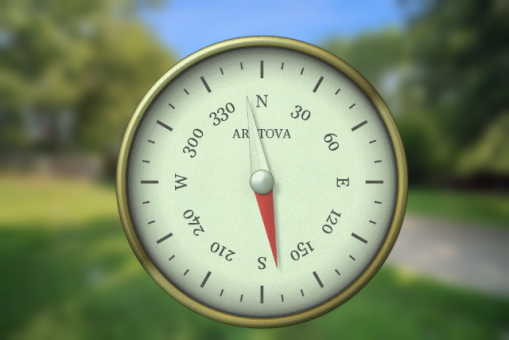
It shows {"value": 170, "unit": "°"}
